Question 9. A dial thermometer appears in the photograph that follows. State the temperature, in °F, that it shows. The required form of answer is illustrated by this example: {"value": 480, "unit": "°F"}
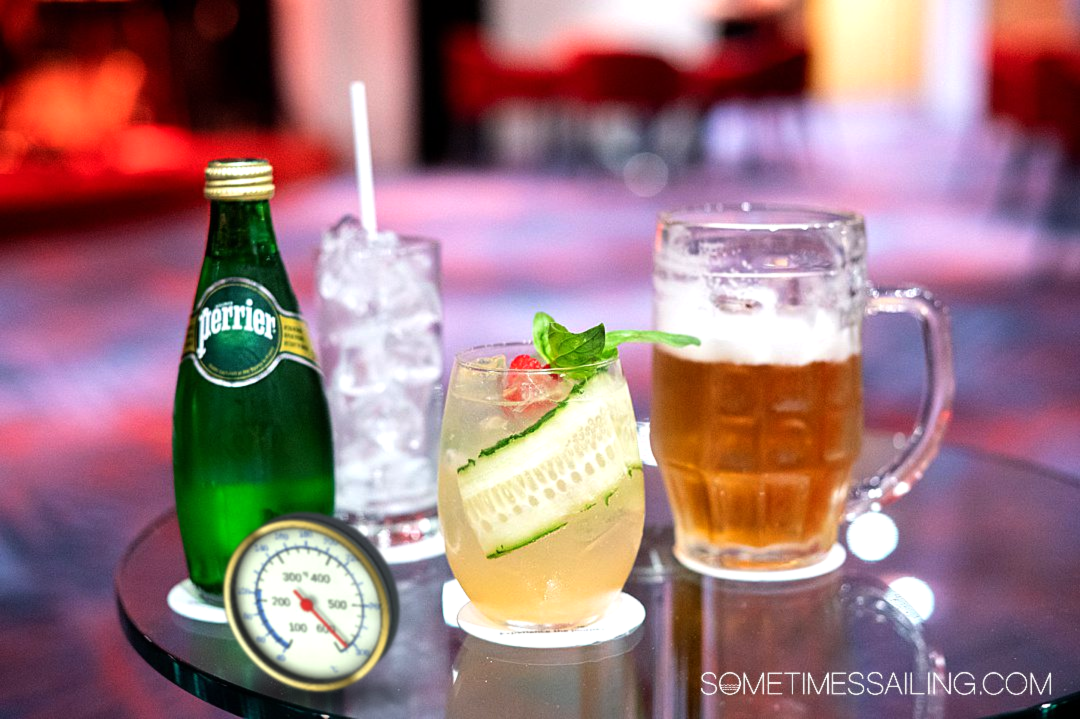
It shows {"value": 580, "unit": "°F"}
